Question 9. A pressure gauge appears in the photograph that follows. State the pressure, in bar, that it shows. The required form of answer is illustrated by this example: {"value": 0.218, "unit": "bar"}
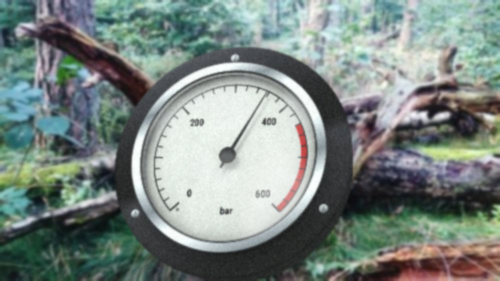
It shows {"value": 360, "unit": "bar"}
